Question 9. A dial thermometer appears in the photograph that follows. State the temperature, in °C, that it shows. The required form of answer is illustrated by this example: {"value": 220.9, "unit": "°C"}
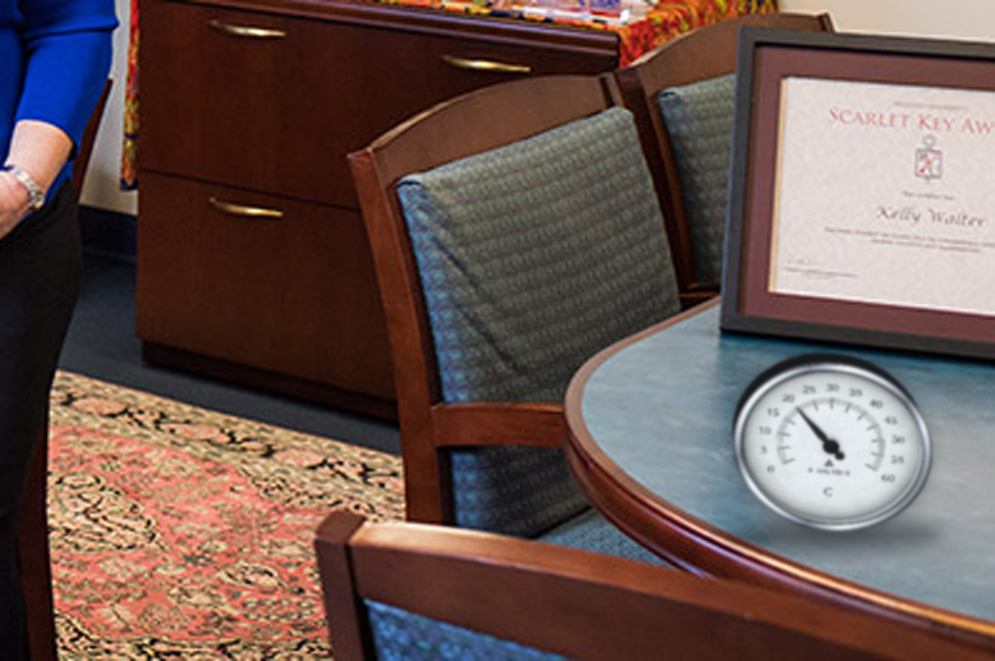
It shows {"value": 20, "unit": "°C"}
